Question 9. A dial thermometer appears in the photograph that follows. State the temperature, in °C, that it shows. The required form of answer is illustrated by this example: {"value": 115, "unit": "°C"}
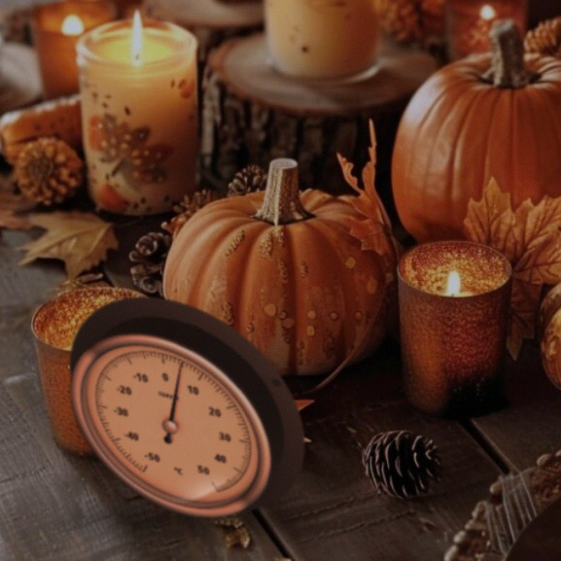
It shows {"value": 5, "unit": "°C"}
